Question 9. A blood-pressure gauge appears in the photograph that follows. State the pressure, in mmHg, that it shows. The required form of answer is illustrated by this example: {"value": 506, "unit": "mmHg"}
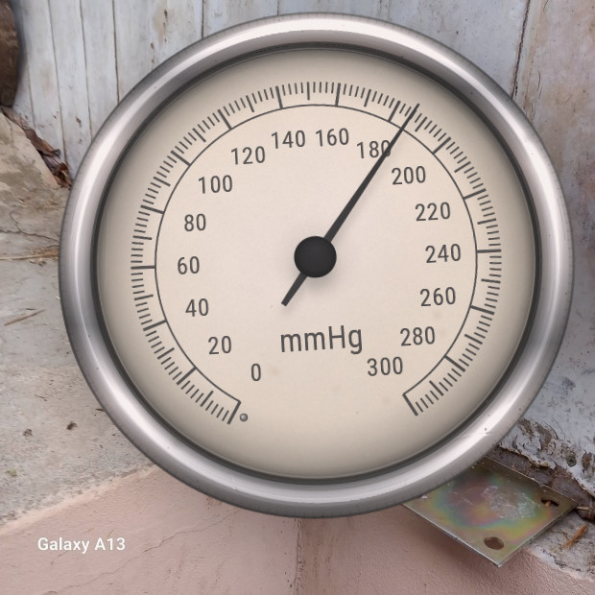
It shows {"value": 186, "unit": "mmHg"}
